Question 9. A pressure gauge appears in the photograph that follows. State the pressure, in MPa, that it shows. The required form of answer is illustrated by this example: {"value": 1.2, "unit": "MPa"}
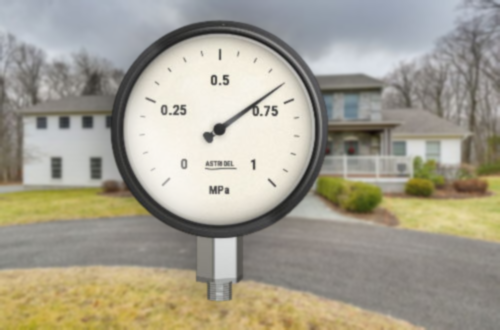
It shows {"value": 0.7, "unit": "MPa"}
